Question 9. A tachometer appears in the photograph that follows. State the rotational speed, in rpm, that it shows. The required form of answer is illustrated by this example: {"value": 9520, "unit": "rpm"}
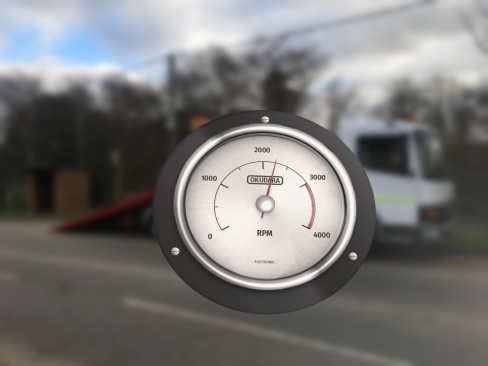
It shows {"value": 2250, "unit": "rpm"}
